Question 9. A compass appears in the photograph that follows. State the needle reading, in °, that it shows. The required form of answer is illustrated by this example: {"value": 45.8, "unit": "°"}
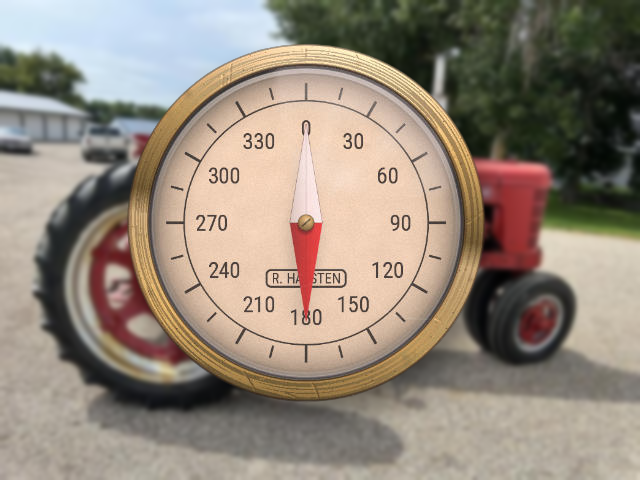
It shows {"value": 180, "unit": "°"}
